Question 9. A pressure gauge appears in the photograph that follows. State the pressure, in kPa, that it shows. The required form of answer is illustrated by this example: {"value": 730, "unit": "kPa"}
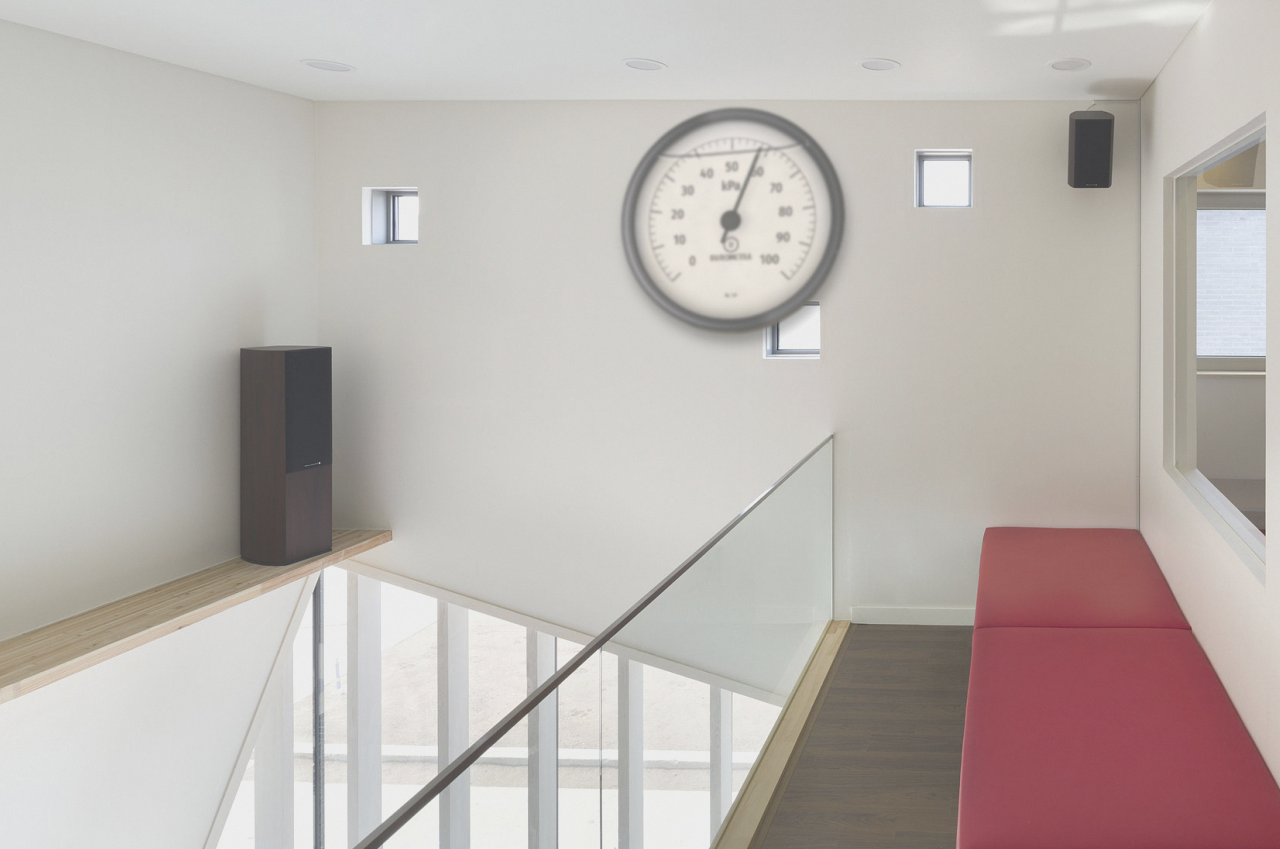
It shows {"value": 58, "unit": "kPa"}
